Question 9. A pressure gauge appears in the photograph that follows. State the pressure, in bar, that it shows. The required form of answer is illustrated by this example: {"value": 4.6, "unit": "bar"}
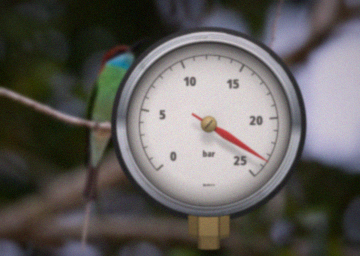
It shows {"value": 23.5, "unit": "bar"}
